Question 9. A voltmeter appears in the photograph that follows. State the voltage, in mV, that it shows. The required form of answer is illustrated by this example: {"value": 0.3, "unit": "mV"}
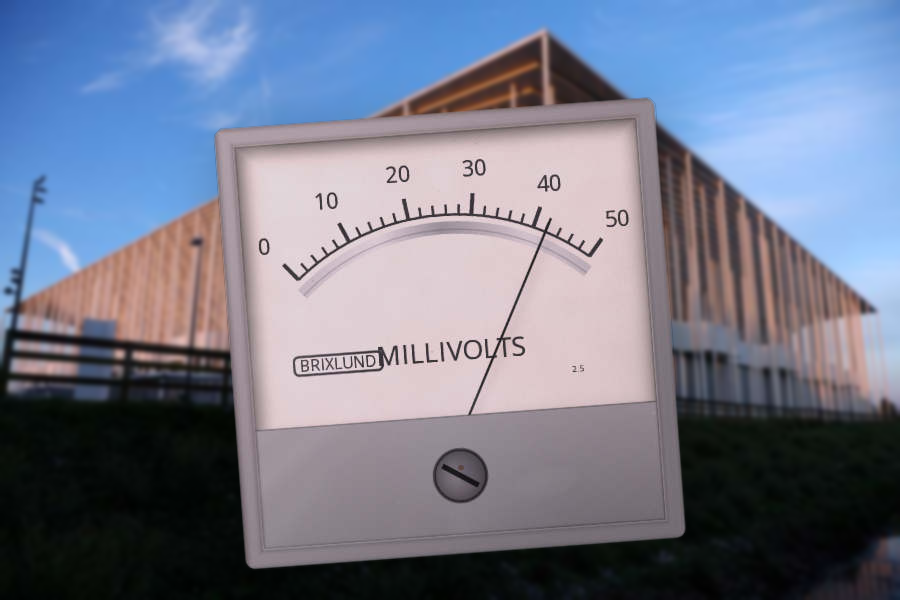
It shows {"value": 42, "unit": "mV"}
